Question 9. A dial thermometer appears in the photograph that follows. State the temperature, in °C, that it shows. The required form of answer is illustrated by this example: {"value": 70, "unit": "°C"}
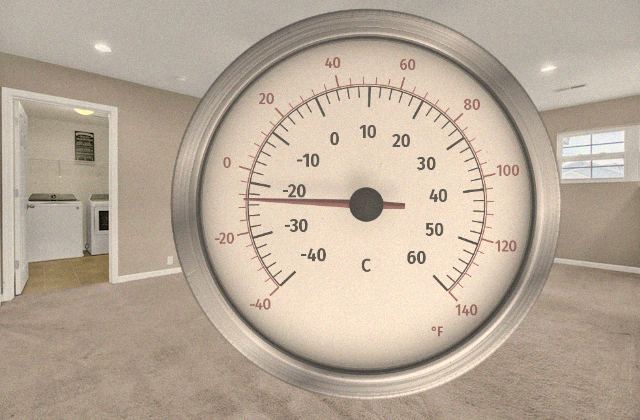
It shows {"value": -23, "unit": "°C"}
